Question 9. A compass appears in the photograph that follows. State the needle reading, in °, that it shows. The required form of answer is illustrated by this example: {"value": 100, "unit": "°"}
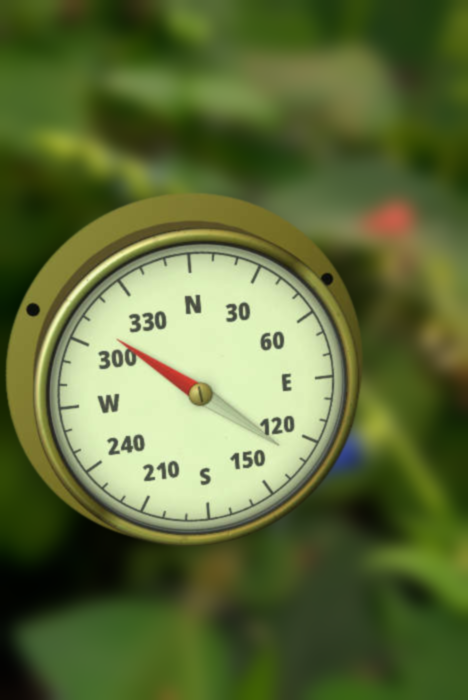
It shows {"value": 310, "unit": "°"}
